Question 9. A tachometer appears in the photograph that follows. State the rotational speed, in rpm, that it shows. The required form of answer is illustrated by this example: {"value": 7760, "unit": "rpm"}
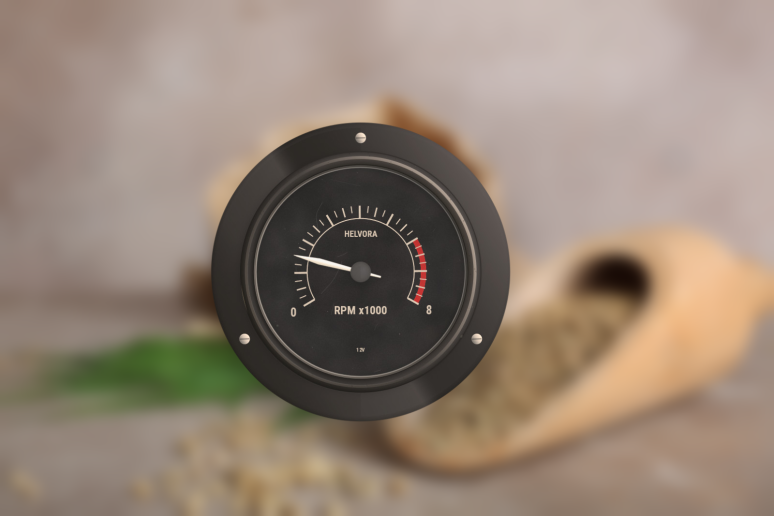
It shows {"value": 1500, "unit": "rpm"}
